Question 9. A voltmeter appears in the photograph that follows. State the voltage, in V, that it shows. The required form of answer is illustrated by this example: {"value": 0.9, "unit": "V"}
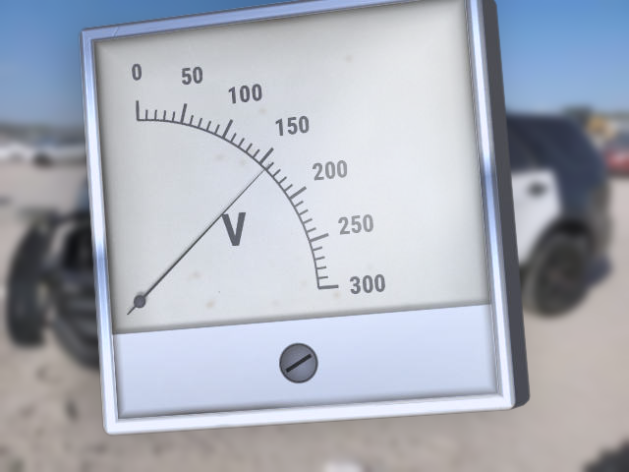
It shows {"value": 160, "unit": "V"}
